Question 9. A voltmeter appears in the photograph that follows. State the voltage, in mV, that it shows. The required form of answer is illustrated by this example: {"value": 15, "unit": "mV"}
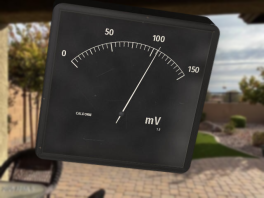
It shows {"value": 105, "unit": "mV"}
